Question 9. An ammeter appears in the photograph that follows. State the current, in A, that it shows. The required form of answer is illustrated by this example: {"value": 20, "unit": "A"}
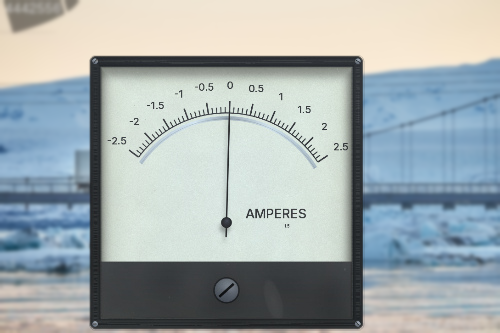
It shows {"value": 0, "unit": "A"}
